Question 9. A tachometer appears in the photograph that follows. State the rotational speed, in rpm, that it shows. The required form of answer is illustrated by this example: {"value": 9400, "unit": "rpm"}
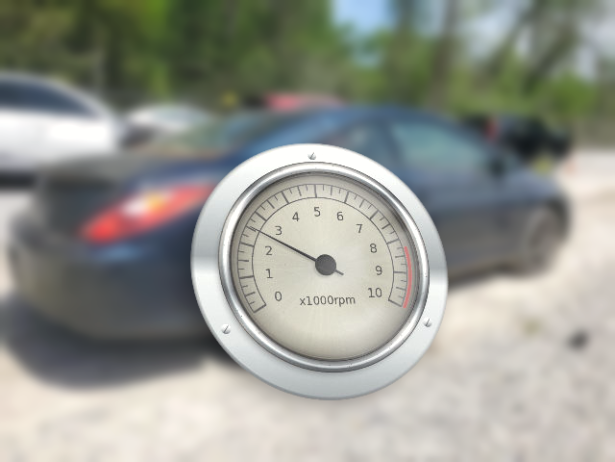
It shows {"value": 2500, "unit": "rpm"}
